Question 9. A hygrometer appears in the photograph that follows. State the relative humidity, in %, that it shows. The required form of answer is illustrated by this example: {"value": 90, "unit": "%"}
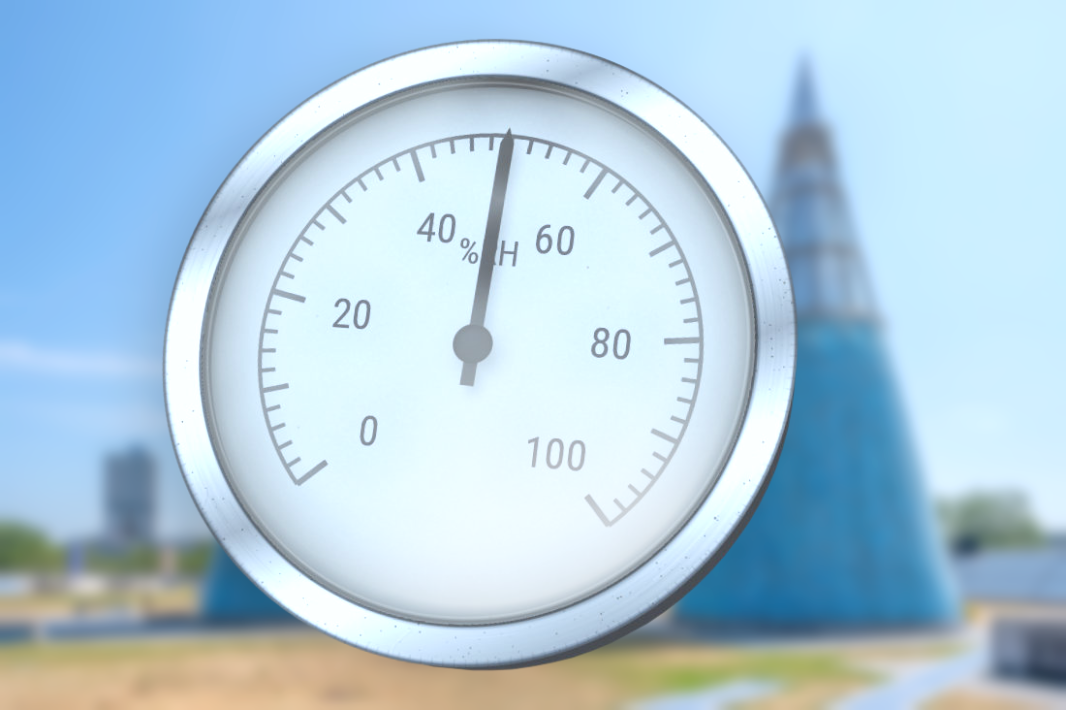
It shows {"value": 50, "unit": "%"}
